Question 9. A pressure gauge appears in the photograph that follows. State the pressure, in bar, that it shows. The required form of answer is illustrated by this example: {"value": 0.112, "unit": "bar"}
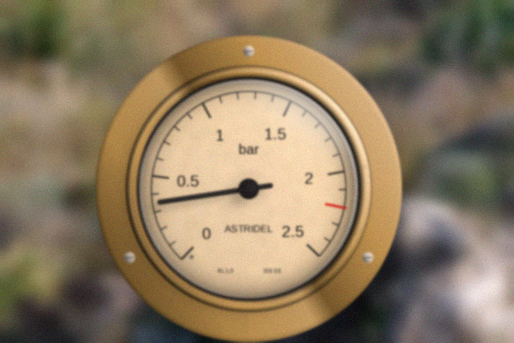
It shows {"value": 0.35, "unit": "bar"}
